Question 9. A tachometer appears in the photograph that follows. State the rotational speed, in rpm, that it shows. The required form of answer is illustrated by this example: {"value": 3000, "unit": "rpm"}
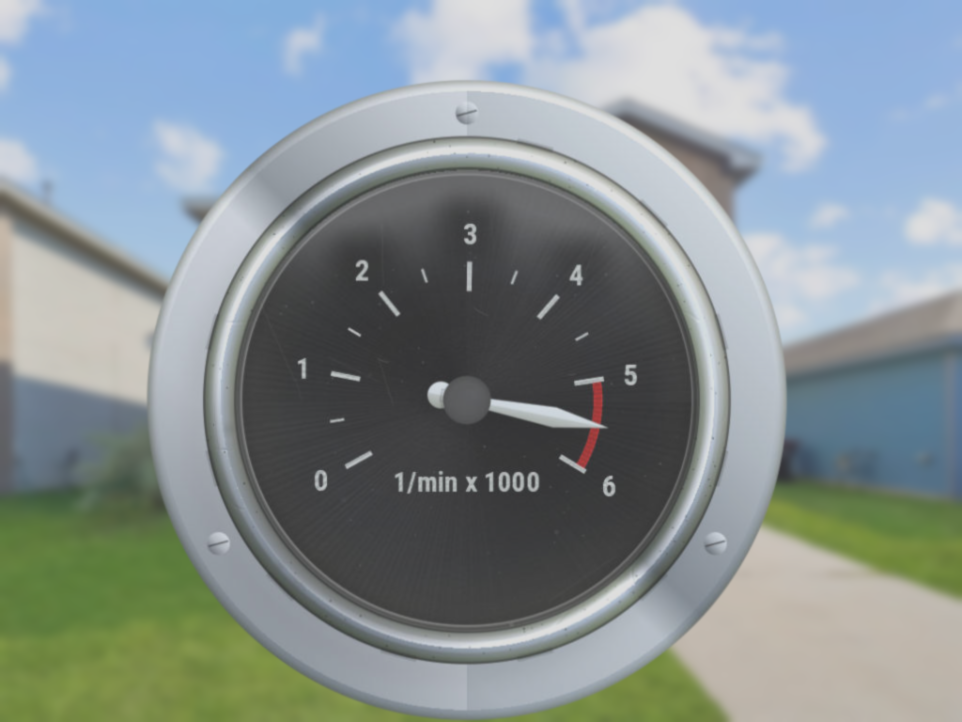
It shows {"value": 5500, "unit": "rpm"}
